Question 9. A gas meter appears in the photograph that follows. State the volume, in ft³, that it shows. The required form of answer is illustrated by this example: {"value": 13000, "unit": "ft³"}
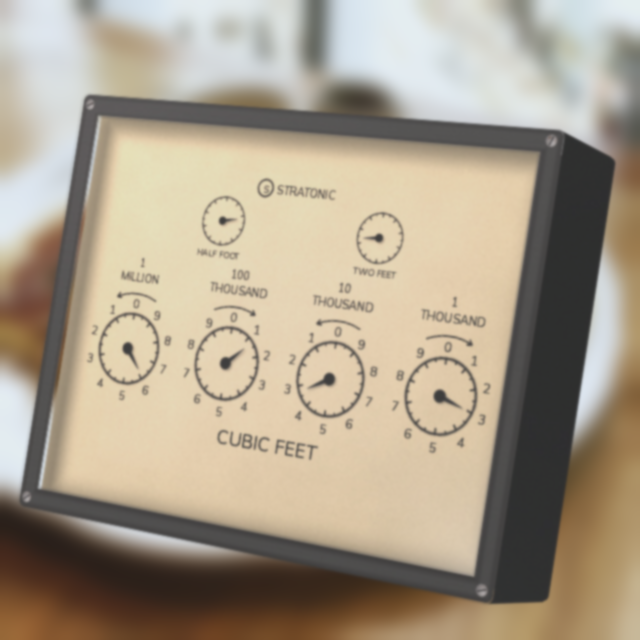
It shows {"value": 613300, "unit": "ft³"}
